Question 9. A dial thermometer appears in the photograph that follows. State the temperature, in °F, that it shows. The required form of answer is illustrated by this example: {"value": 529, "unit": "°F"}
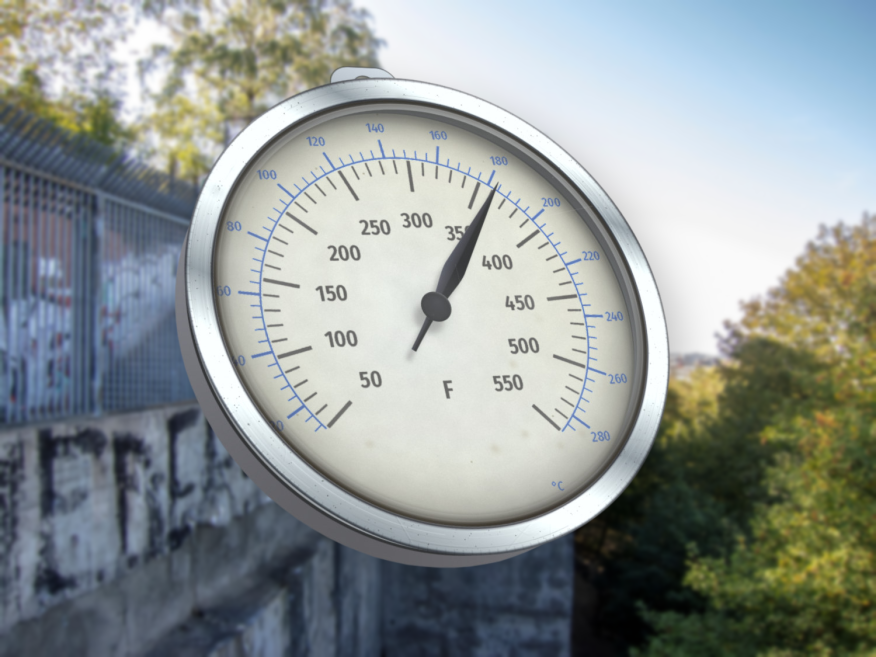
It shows {"value": 360, "unit": "°F"}
